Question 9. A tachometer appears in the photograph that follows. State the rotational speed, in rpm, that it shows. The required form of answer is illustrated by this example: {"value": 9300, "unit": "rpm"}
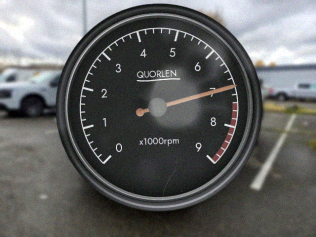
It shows {"value": 7000, "unit": "rpm"}
